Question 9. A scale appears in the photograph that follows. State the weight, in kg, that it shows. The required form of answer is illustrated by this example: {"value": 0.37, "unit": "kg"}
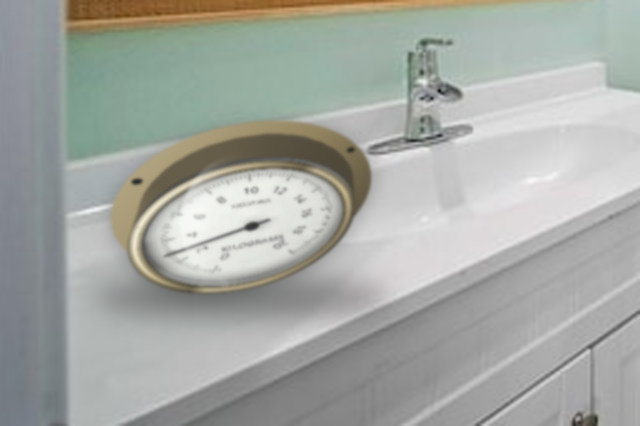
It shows {"value": 3, "unit": "kg"}
